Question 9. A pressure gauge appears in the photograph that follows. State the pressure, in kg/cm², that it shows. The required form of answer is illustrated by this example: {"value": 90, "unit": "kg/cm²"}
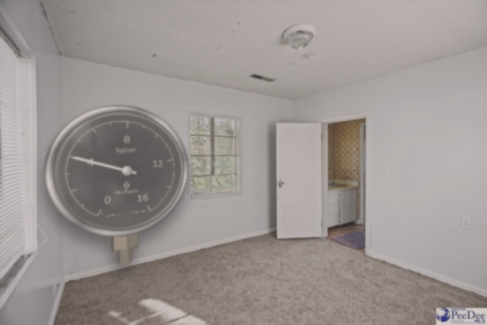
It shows {"value": 4, "unit": "kg/cm²"}
